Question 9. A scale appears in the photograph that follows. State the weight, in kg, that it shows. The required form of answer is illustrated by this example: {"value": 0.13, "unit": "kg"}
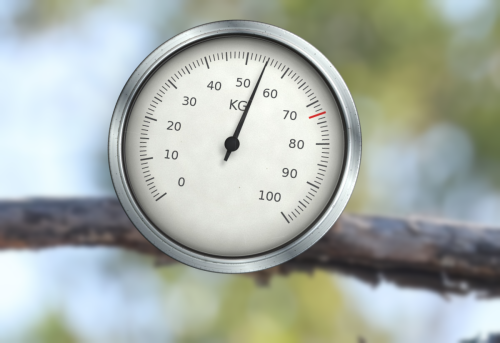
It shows {"value": 55, "unit": "kg"}
